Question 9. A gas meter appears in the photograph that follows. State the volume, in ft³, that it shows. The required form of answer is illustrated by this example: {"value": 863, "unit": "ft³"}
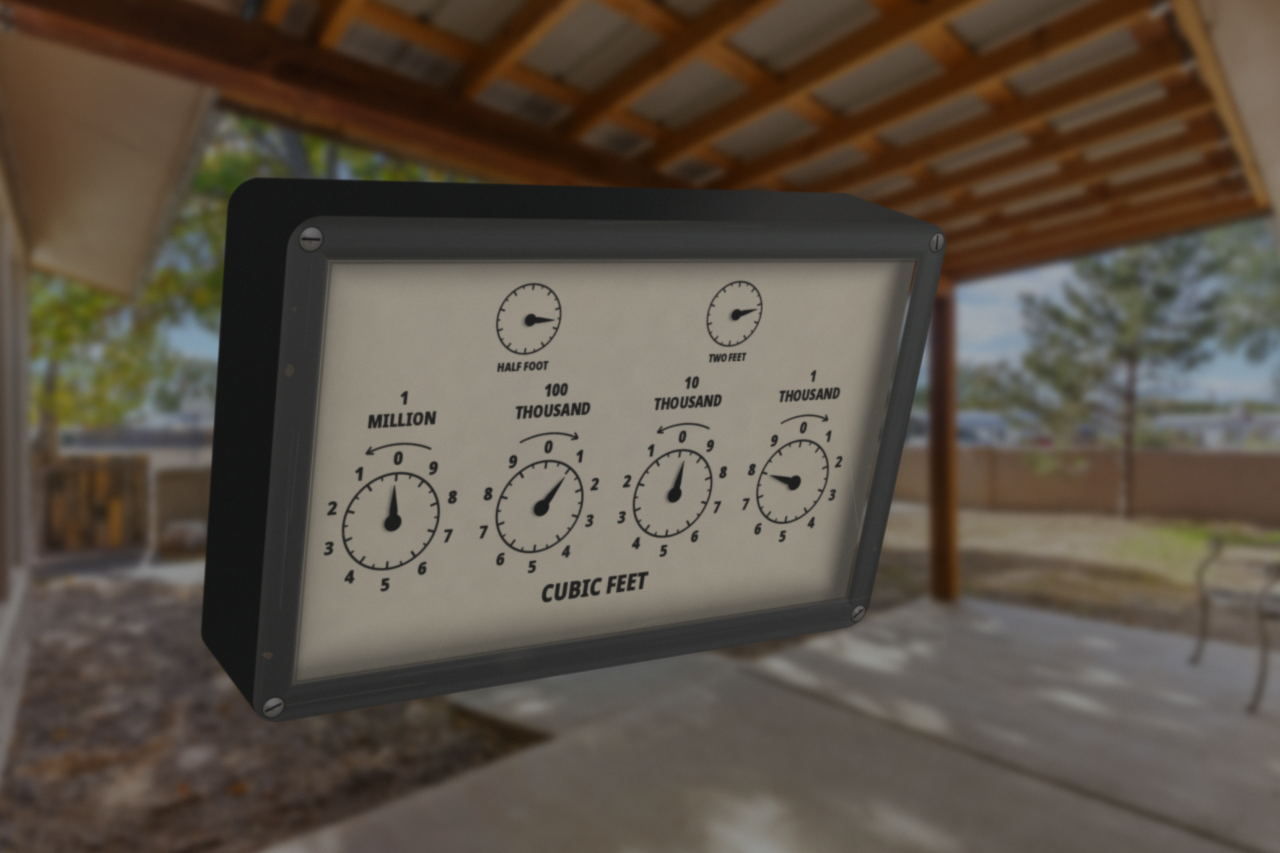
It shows {"value": 9800, "unit": "ft³"}
